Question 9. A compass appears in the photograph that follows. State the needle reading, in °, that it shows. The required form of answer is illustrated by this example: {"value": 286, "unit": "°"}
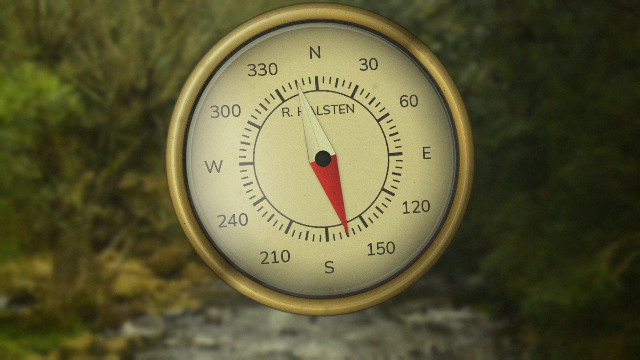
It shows {"value": 165, "unit": "°"}
